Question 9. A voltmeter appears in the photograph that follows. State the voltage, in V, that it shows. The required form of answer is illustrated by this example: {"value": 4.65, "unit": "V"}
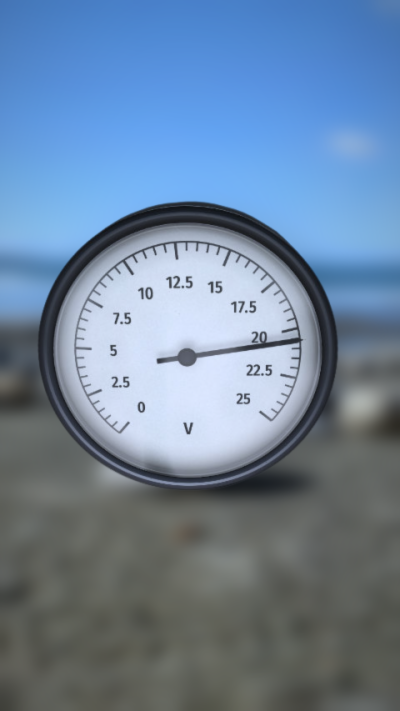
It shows {"value": 20.5, "unit": "V"}
